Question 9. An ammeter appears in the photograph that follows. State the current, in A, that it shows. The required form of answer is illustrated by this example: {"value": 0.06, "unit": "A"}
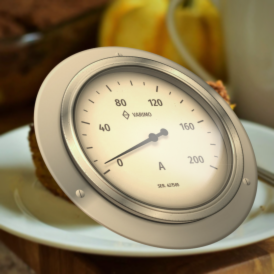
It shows {"value": 5, "unit": "A"}
